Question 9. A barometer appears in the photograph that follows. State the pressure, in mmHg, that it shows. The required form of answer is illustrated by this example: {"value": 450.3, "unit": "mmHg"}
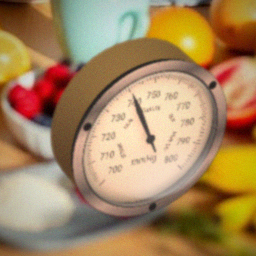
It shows {"value": 740, "unit": "mmHg"}
